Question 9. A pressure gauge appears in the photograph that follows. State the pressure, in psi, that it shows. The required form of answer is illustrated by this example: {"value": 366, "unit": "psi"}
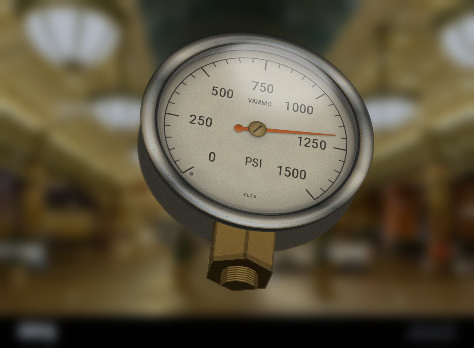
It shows {"value": 1200, "unit": "psi"}
